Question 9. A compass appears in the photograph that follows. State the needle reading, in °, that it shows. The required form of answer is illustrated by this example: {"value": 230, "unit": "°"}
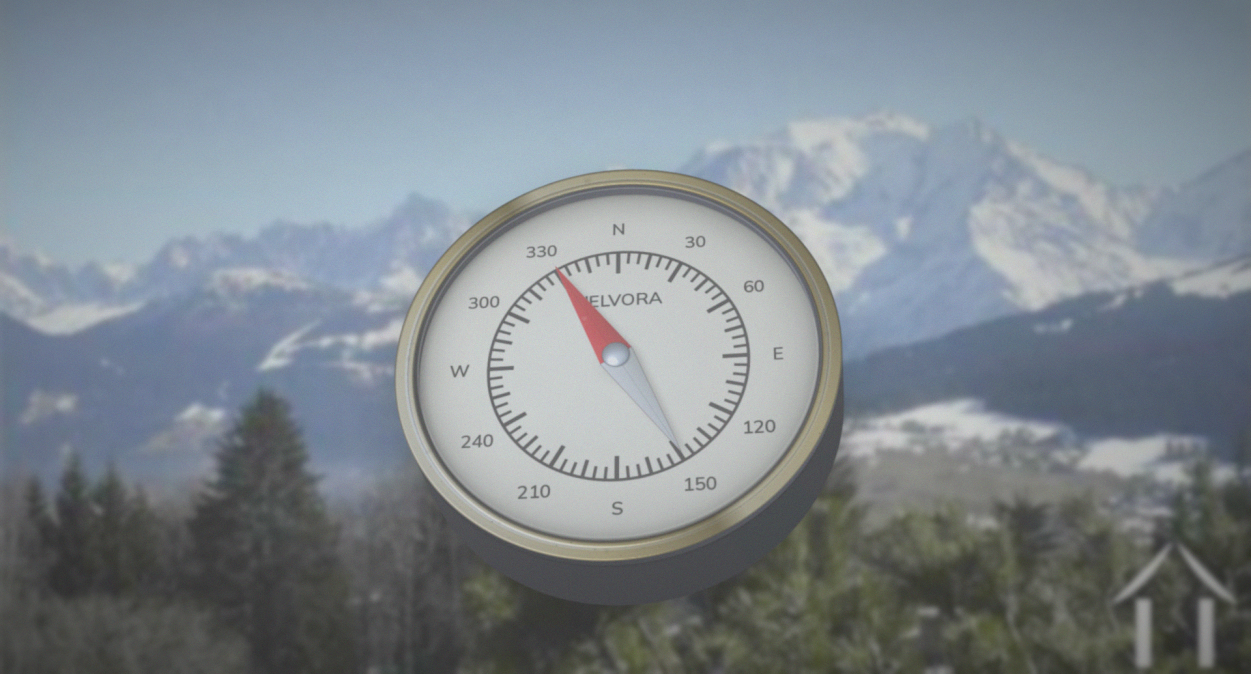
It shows {"value": 330, "unit": "°"}
